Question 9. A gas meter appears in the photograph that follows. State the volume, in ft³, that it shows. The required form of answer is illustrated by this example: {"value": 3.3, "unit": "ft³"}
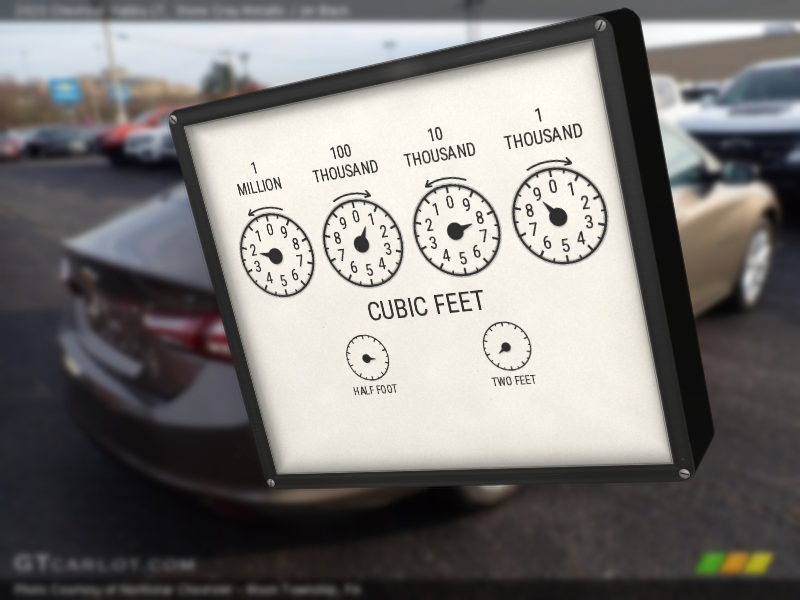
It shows {"value": 207900, "unit": "ft³"}
